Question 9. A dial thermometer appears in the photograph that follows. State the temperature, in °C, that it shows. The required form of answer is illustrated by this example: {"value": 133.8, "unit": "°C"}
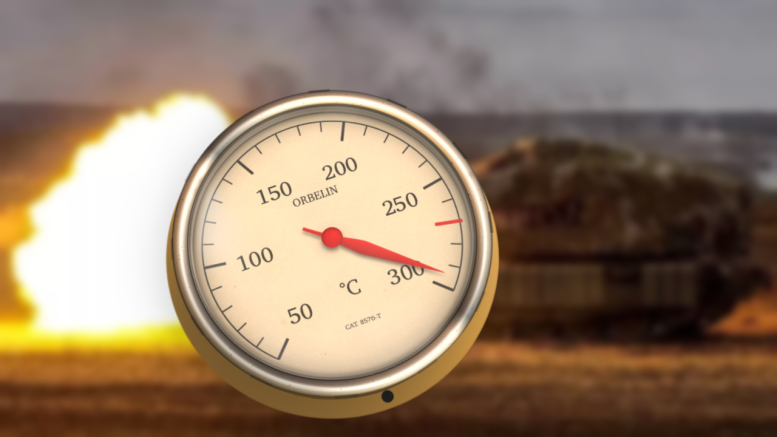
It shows {"value": 295, "unit": "°C"}
